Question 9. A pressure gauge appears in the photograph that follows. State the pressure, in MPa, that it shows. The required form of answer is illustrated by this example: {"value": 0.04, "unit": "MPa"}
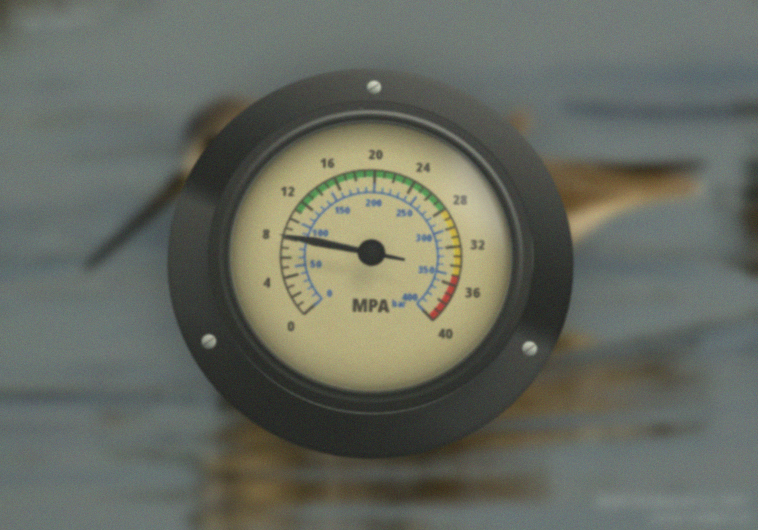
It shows {"value": 8, "unit": "MPa"}
